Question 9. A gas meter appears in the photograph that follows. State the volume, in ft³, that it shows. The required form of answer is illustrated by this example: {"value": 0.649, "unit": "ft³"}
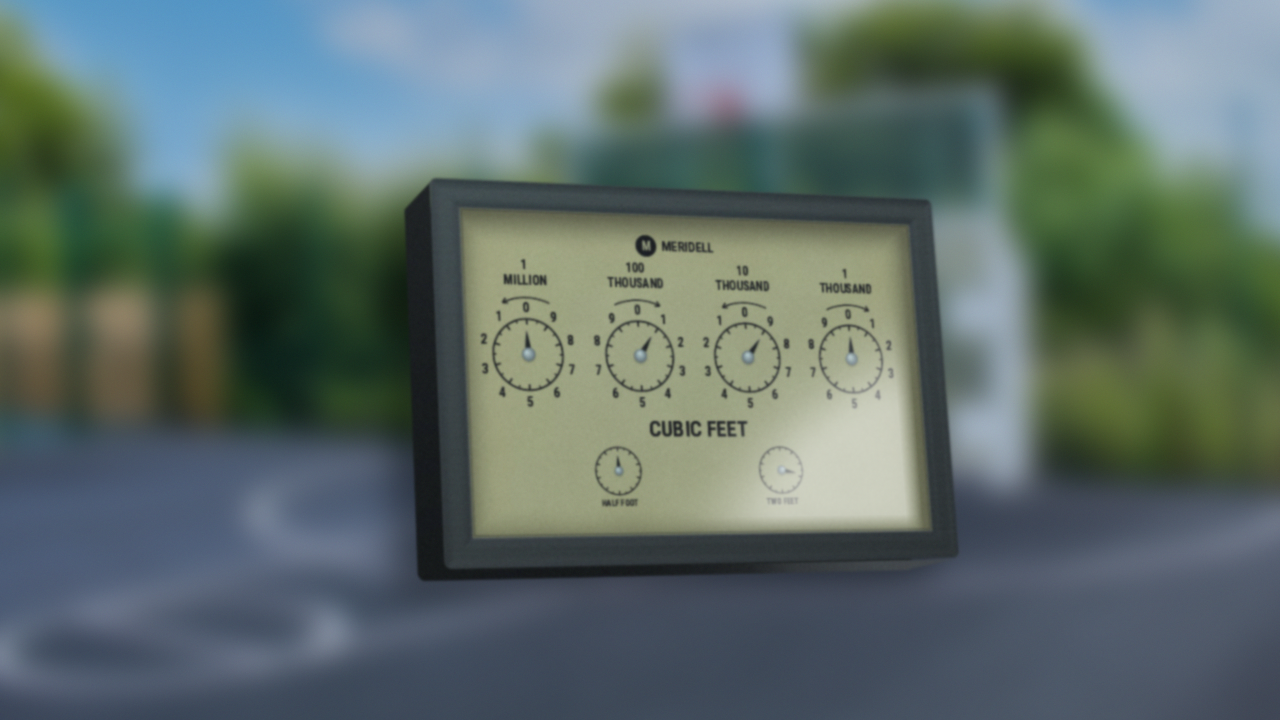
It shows {"value": 9000, "unit": "ft³"}
